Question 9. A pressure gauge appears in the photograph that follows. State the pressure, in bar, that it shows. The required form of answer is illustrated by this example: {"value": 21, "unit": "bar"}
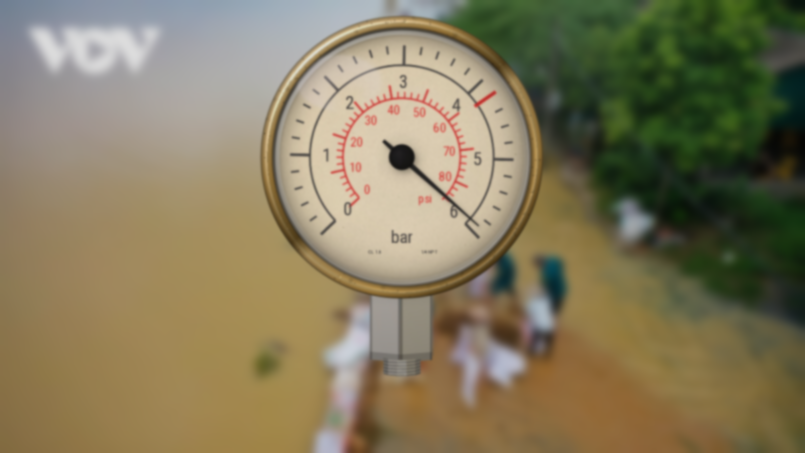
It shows {"value": 5.9, "unit": "bar"}
